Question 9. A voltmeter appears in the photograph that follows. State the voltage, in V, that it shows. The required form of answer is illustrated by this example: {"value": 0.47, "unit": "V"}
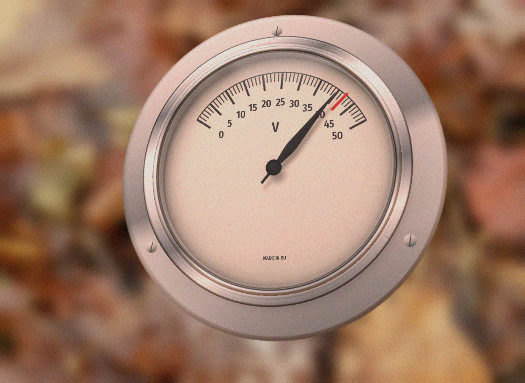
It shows {"value": 40, "unit": "V"}
